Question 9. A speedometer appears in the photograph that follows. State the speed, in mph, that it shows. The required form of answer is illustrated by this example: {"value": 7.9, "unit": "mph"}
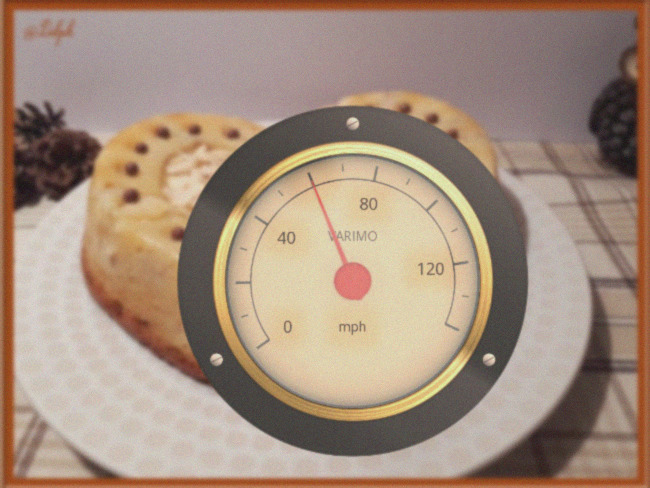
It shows {"value": 60, "unit": "mph"}
